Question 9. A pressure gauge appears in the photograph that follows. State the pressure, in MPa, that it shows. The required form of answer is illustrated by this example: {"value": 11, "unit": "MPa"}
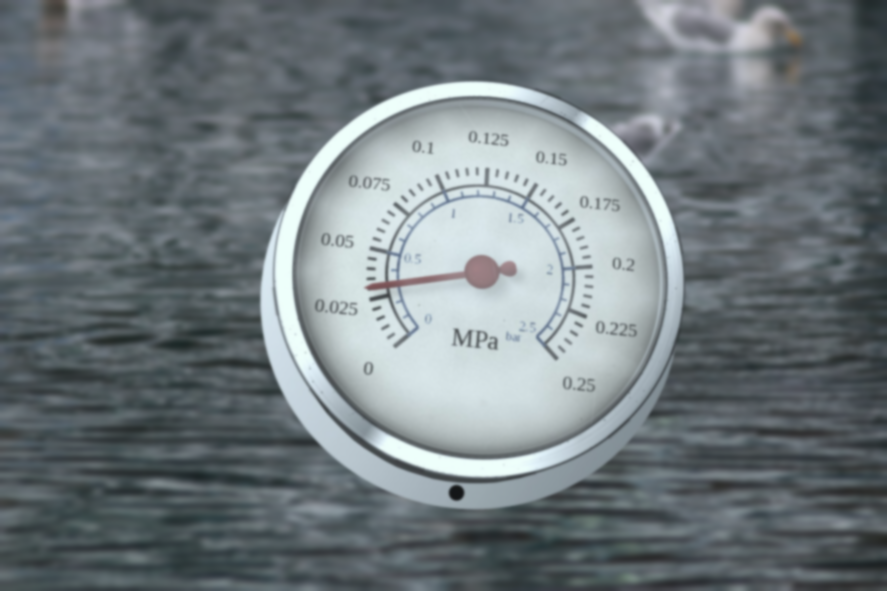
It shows {"value": 0.03, "unit": "MPa"}
